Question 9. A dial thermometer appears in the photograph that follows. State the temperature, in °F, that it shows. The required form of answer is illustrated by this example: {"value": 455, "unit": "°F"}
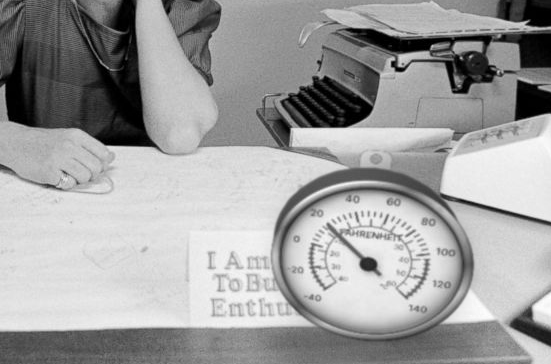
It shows {"value": 20, "unit": "°F"}
